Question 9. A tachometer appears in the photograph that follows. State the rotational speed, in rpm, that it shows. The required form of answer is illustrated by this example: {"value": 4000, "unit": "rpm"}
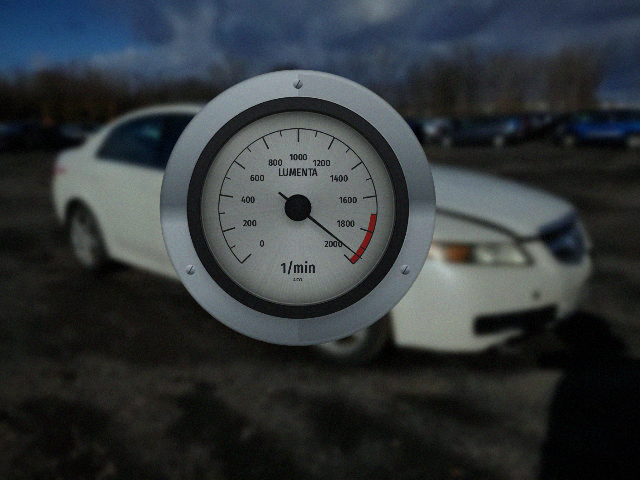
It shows {"value": 1950, "unit": "rpm"}
